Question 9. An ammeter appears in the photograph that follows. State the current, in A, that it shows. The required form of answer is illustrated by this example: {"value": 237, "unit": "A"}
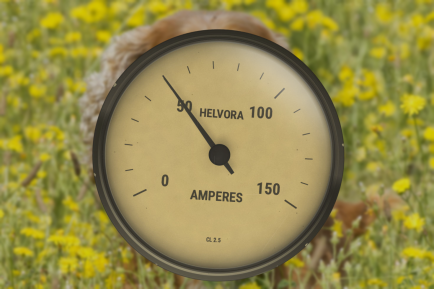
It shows {"value": 50, "unit": "A"}
